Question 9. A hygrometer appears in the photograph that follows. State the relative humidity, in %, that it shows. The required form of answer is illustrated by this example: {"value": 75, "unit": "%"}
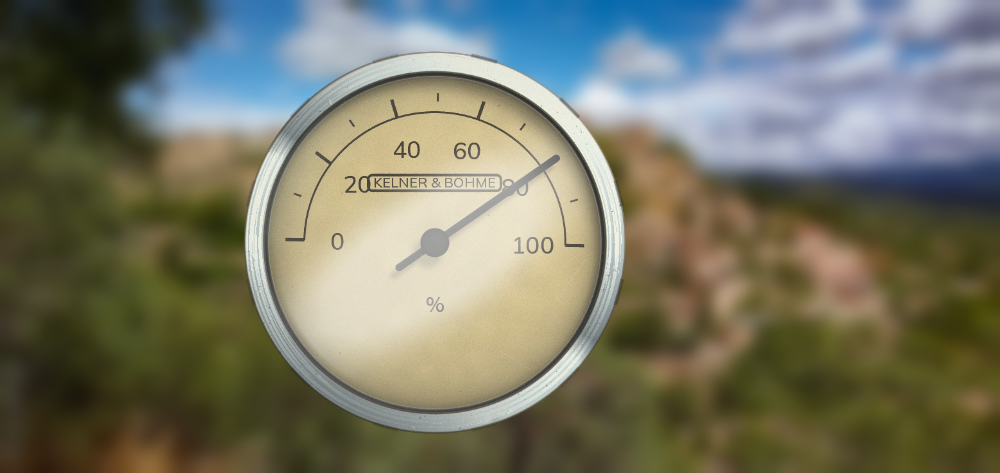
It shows {"value": 80, "unit": "%"}
